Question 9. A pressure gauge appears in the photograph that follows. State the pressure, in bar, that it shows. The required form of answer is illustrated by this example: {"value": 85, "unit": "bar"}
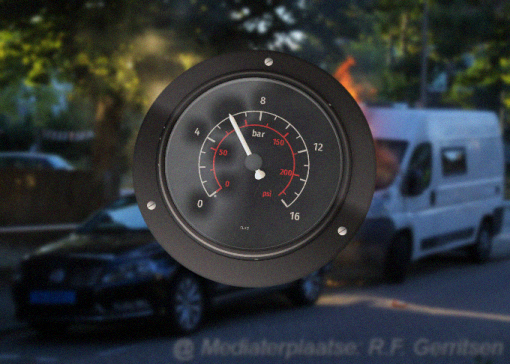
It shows {"value": 6, "unit": "bar"}
